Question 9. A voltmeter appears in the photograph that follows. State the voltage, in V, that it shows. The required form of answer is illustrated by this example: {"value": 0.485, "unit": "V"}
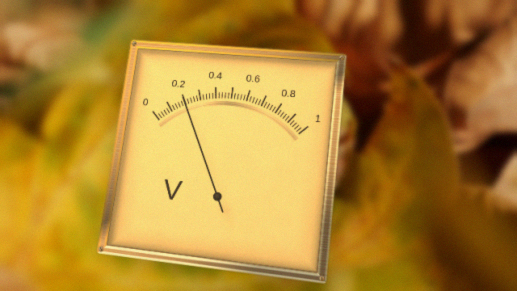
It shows {"value": 0.2, "unit": "V"}
